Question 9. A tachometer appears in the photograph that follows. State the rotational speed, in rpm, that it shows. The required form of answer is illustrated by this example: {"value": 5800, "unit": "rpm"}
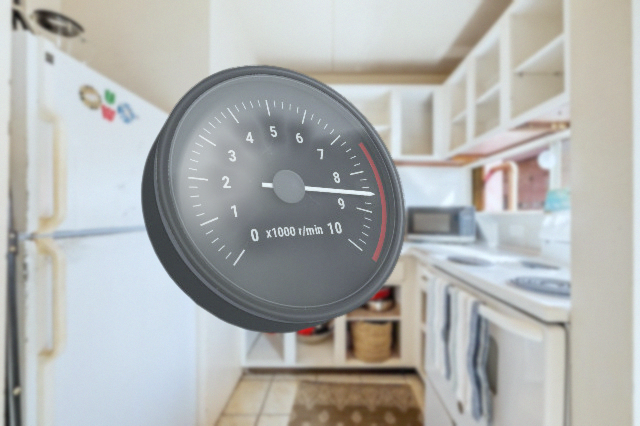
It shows {"value": 8600, "unit": "rpm"}
